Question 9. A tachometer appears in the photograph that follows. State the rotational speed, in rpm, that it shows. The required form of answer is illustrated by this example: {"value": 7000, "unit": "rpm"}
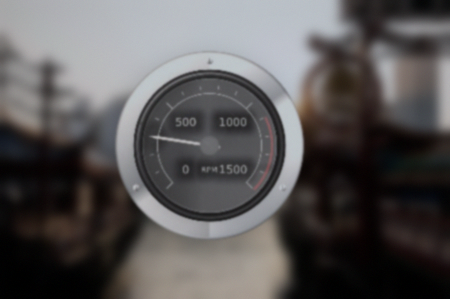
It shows {"value": 300, "unit": "rpm"}
